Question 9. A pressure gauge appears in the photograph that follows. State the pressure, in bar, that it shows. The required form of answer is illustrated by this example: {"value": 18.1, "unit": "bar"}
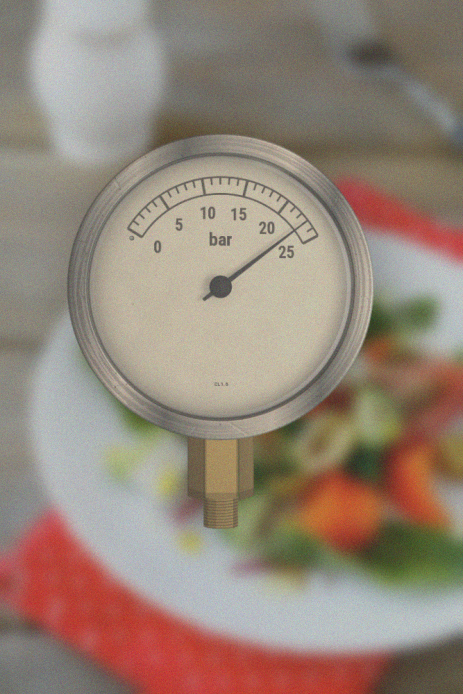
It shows {"value": 23, "unit": "bar"}
